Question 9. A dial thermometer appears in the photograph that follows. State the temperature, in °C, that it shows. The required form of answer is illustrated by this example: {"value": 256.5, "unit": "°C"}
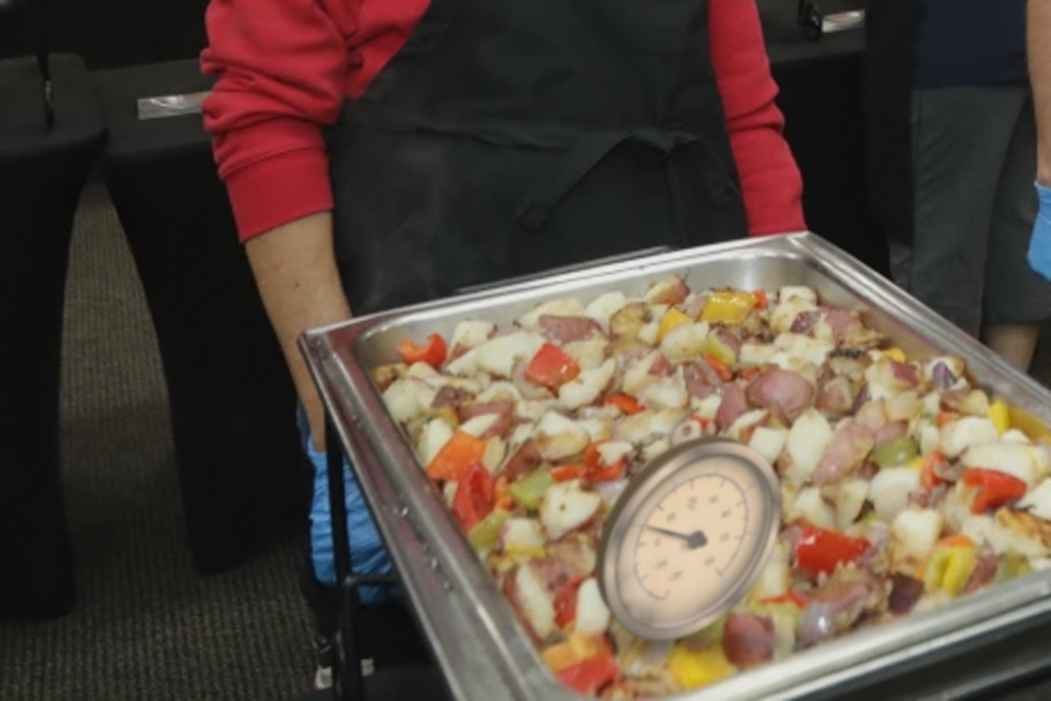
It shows {"value": 5, "unit": "°C"}
